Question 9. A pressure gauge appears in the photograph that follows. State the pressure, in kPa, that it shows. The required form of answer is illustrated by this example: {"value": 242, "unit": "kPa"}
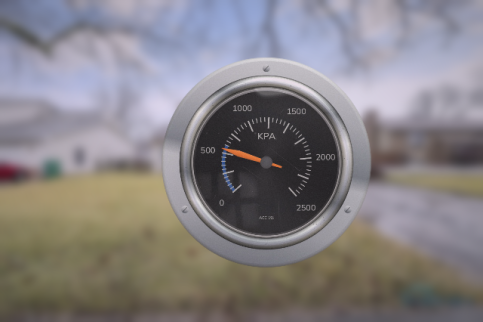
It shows {"value": 550, "unit": "kPa"}
